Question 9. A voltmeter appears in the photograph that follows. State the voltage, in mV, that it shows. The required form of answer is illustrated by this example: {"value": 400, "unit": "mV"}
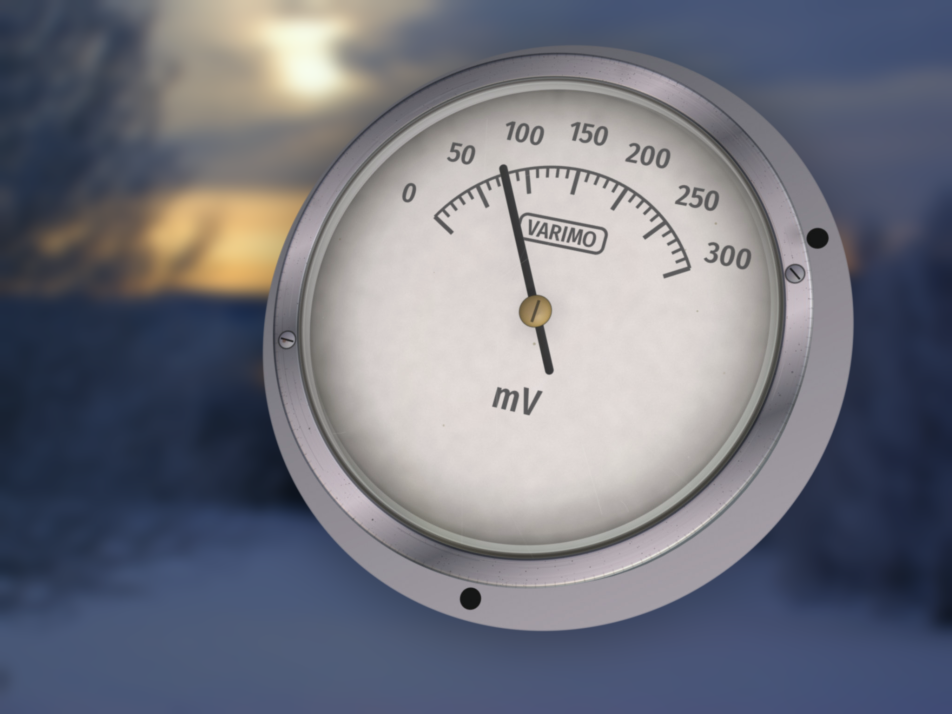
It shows {"value": 80, "unit": "mV"}
